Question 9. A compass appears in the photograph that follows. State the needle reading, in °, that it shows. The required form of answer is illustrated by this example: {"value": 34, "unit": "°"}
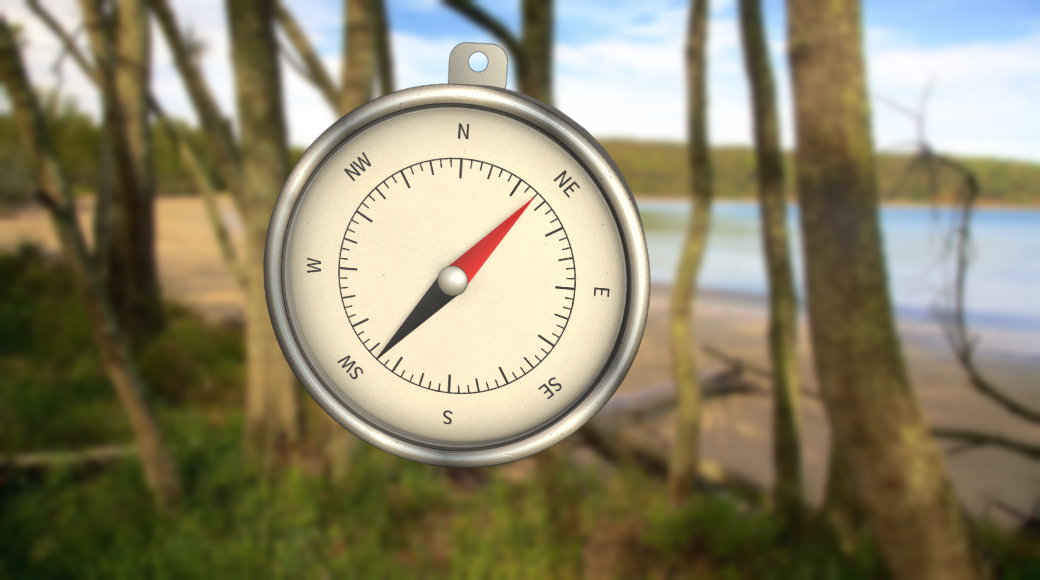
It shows {"value": 40, "unit": "°"}
